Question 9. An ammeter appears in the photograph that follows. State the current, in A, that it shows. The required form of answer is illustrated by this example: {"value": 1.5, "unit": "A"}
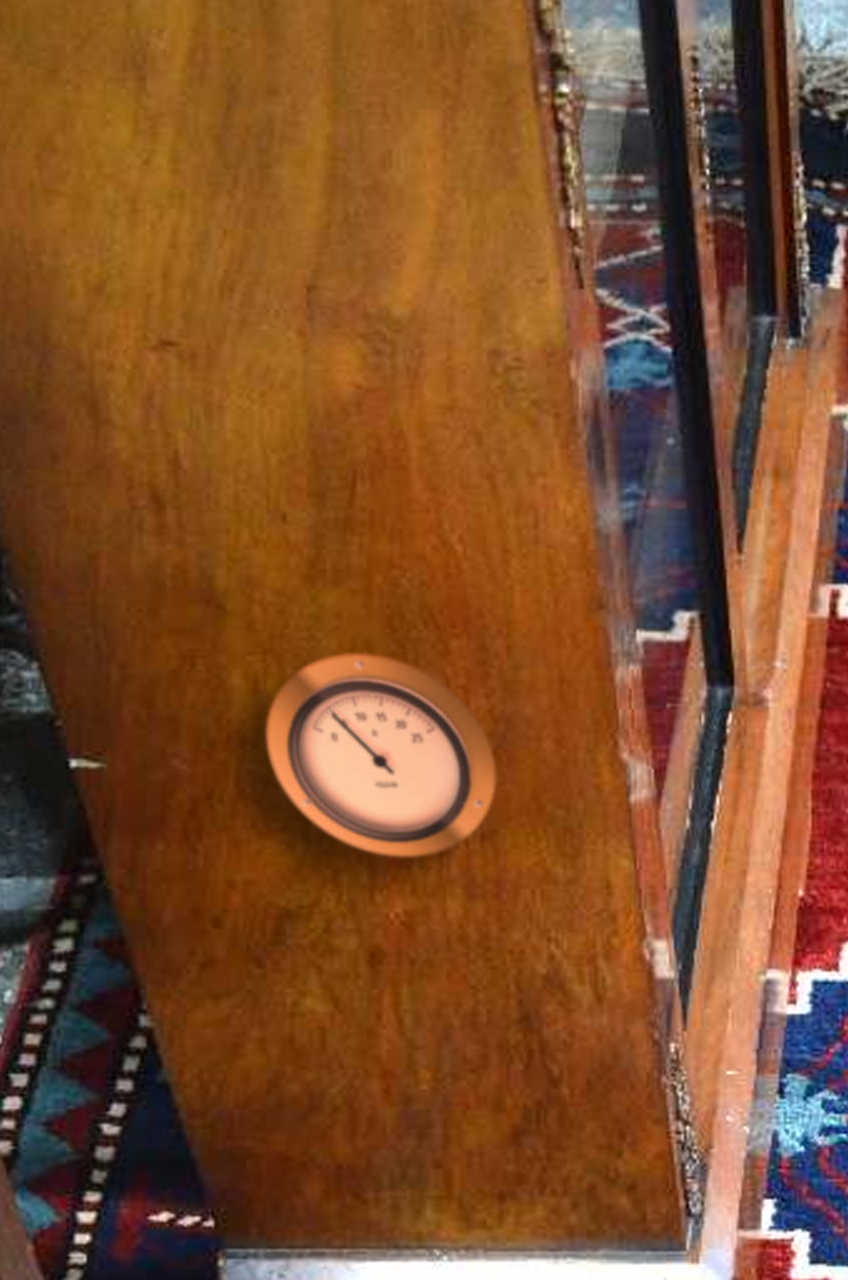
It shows {"value": 5, "unit": "A"}
